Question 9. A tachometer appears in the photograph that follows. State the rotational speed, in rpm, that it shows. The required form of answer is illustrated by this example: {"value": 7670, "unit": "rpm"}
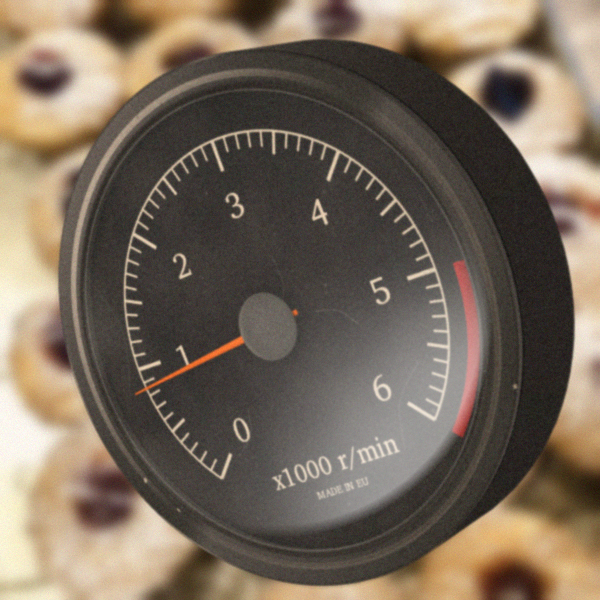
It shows {"value": 850, "unit": "rpm"}
